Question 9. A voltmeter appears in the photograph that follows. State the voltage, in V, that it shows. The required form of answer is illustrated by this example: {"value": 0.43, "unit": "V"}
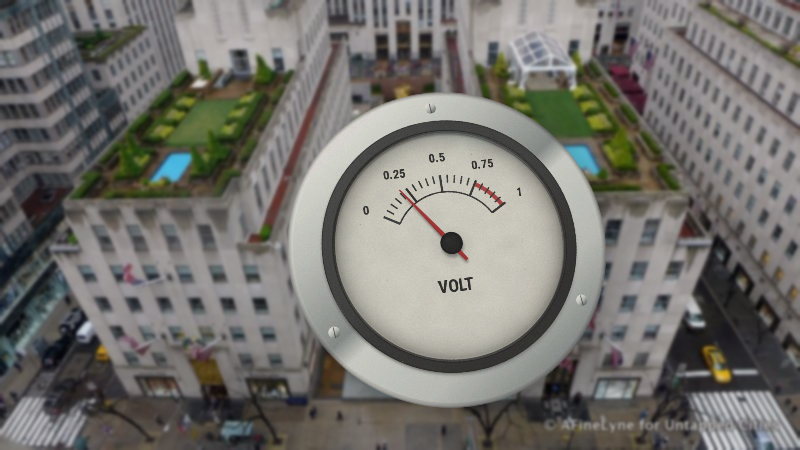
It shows {"value": 0.2, "unit": "V"}
